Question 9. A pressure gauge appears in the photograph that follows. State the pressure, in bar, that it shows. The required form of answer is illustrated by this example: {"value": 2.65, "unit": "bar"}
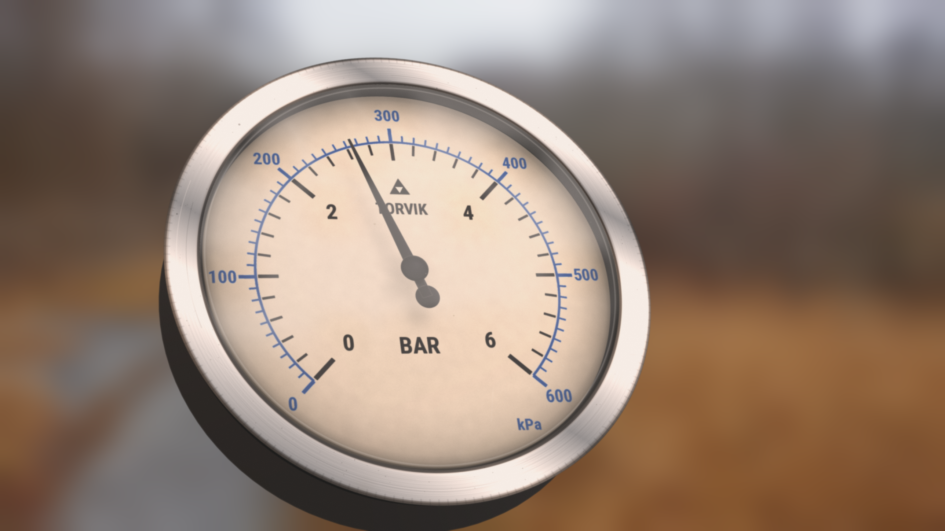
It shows {"value": 2.6, "unit": "bar"}
